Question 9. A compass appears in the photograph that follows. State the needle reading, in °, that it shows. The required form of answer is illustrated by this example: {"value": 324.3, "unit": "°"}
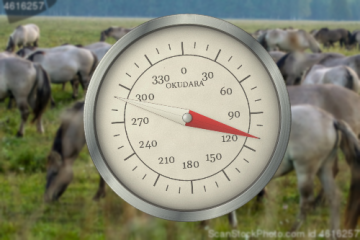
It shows {"value": 110, "unit": "°"}
